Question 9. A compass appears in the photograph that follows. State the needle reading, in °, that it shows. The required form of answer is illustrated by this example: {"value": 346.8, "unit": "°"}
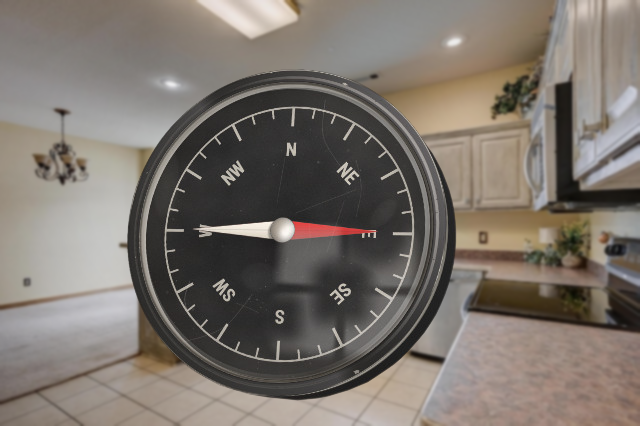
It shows {"value": 90, "unit": "°"}
